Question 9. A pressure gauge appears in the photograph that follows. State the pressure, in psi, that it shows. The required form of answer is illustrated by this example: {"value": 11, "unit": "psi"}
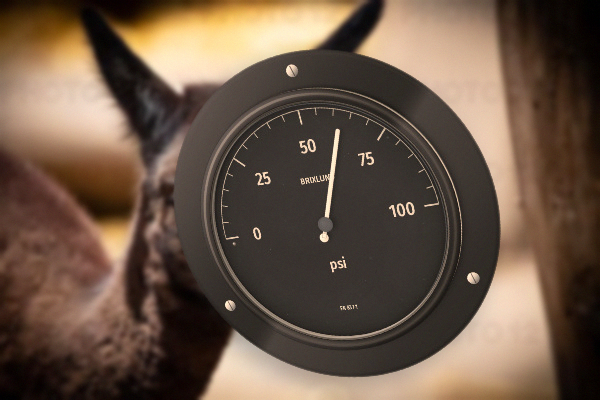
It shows {"value": 62.5, "unit": "psi"}
